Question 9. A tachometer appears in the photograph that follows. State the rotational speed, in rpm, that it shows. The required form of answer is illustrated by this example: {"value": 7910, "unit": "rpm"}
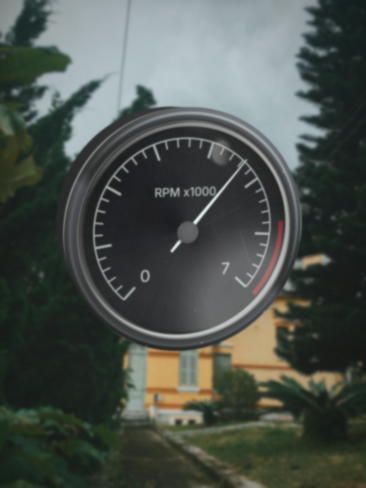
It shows {"value": 4600, "unit": "rpm"}
